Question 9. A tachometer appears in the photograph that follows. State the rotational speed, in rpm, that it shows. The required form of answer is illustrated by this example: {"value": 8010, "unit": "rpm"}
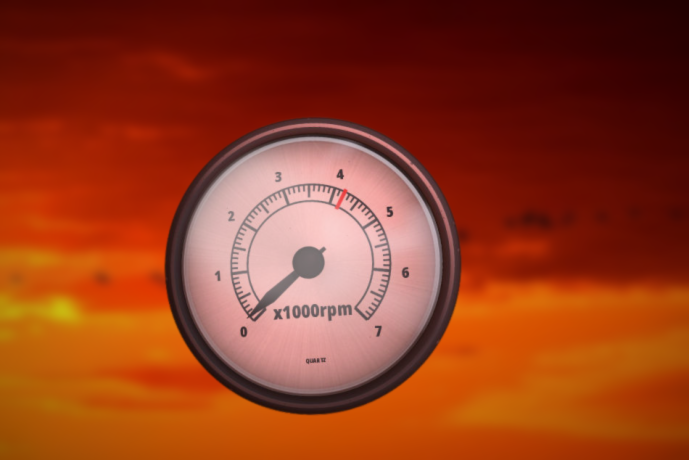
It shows {"value": 100, "unit": "rpm"}
